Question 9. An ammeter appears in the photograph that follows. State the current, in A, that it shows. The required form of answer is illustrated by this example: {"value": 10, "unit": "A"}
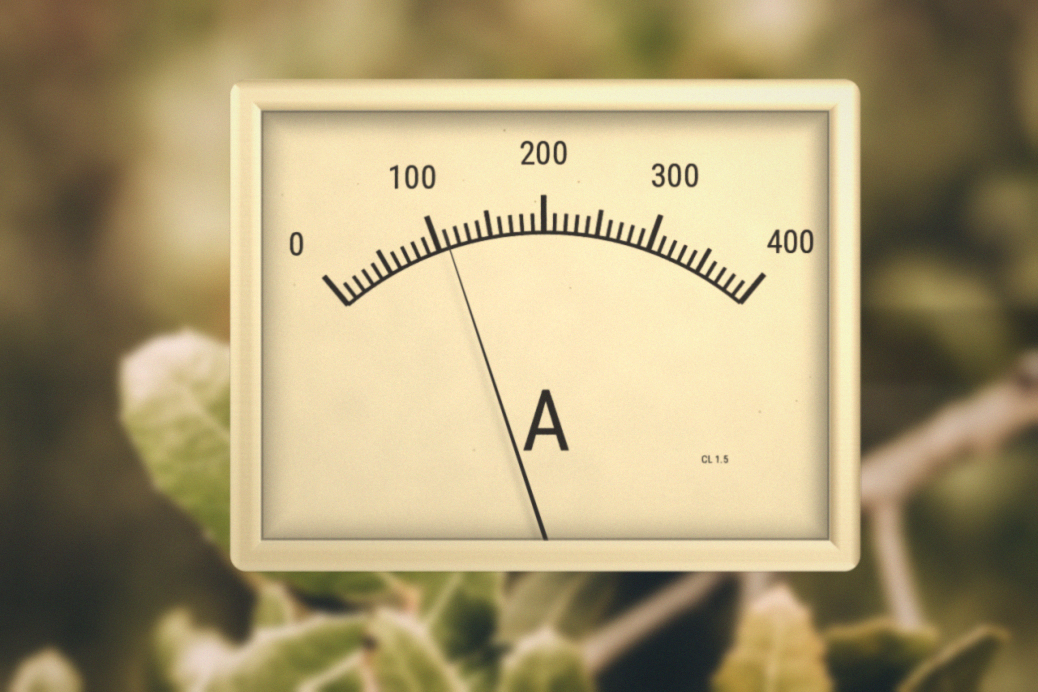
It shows {"value": 110, "unit": "A"}
